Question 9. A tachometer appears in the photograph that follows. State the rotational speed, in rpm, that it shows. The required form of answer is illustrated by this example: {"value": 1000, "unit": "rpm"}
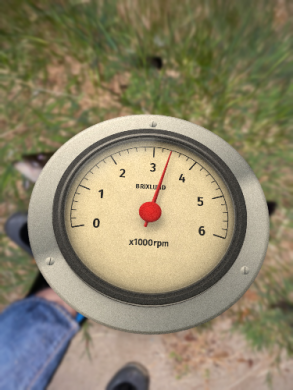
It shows {"value": 3400, "unit": "rpm"}
